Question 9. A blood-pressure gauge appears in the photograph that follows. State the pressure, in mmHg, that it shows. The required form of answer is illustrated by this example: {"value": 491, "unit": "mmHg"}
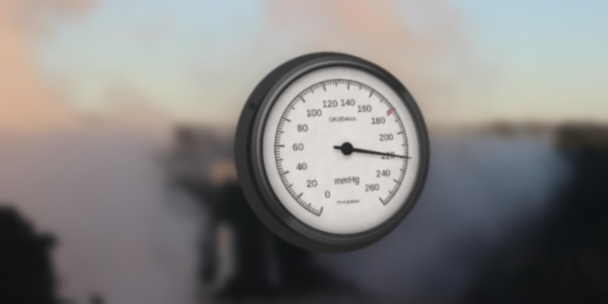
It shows {"value": 220, "unit": "mmHg"}
